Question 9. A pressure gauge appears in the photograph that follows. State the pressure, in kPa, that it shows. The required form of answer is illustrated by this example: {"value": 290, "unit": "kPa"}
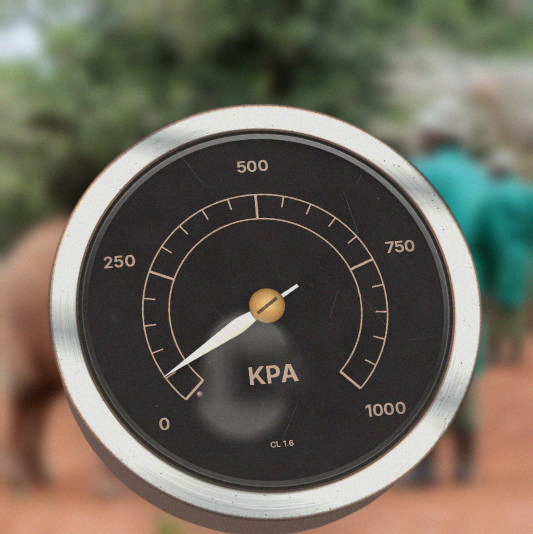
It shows {"value": 50, "unit": "kPa"}
